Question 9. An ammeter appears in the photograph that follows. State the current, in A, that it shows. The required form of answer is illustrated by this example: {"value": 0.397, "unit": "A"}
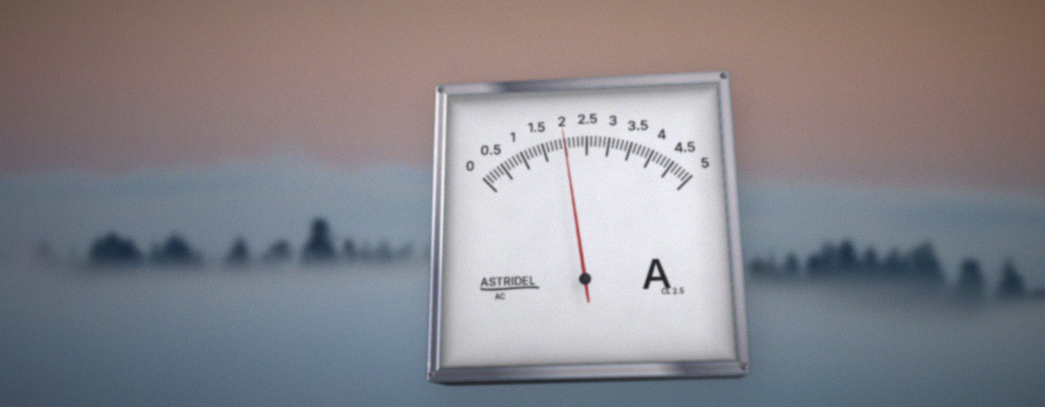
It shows {"value": 2, "unit": "A"}
